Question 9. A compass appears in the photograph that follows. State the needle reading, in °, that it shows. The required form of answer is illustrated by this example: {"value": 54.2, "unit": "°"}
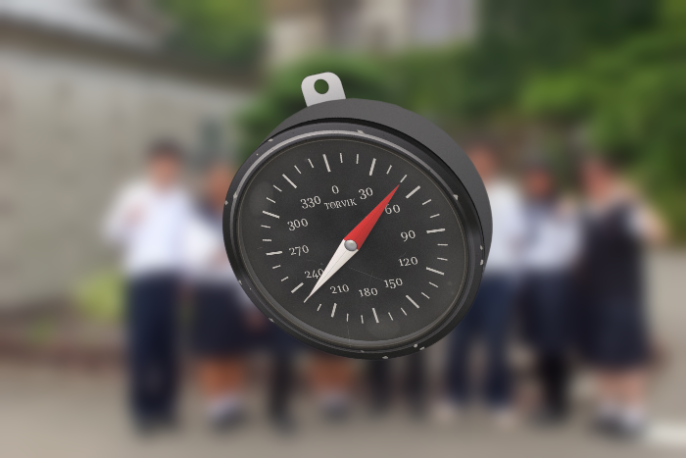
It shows {"value": 50, "unit": "°"}
